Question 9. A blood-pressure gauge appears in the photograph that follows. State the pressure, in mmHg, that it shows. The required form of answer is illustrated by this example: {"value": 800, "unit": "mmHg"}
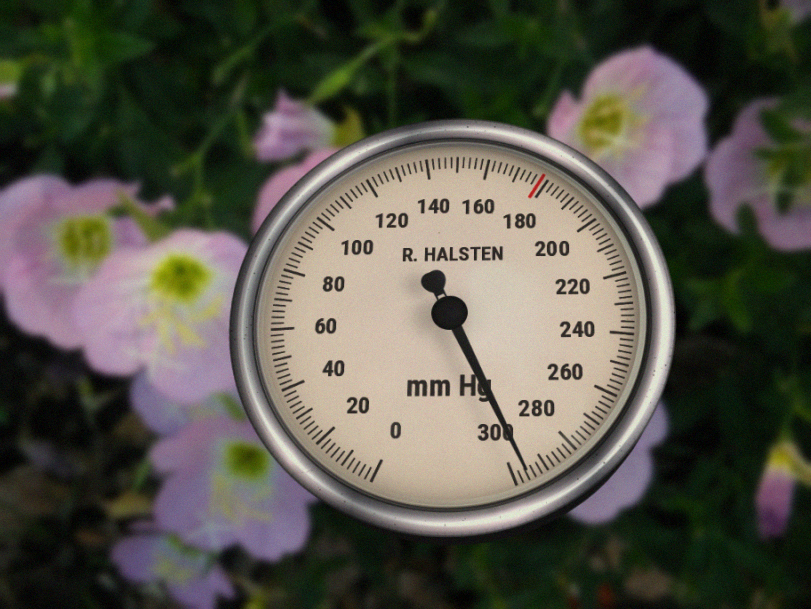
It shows {"value": 296, "unit": "mmHg"}
